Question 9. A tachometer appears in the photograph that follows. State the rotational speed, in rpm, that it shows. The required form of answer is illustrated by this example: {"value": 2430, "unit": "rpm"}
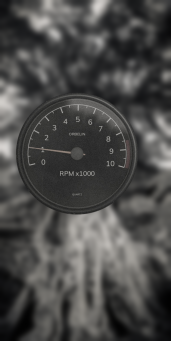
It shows {"value": 1000, "unit": "rpm"}
